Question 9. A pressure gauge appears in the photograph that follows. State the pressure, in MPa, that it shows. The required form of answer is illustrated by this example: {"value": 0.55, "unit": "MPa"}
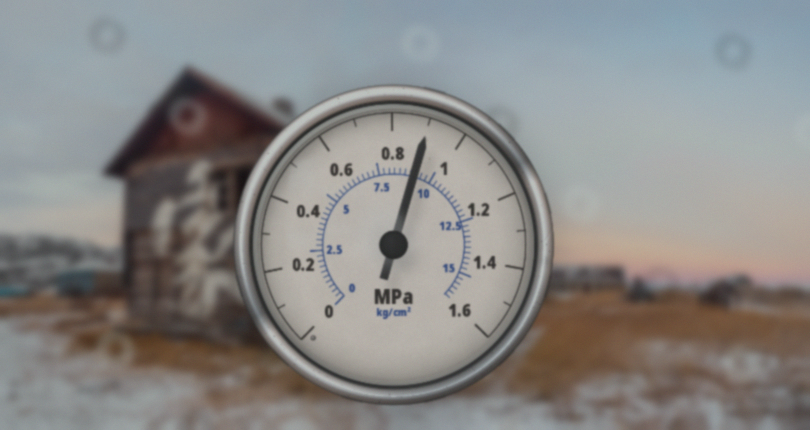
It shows {"value": 0.9, "unit": "MPa"}
